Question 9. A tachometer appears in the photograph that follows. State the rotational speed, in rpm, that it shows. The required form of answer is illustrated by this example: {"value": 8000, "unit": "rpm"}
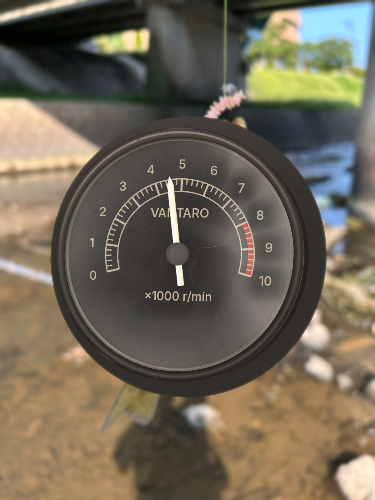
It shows {"value": 4600, "unit": "rpm"}
